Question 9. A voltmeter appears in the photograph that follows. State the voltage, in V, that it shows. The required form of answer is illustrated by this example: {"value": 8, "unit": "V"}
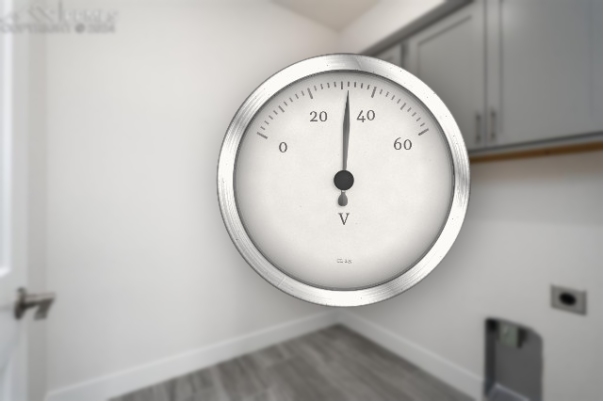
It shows {"value": 32, "unit": "V"}
